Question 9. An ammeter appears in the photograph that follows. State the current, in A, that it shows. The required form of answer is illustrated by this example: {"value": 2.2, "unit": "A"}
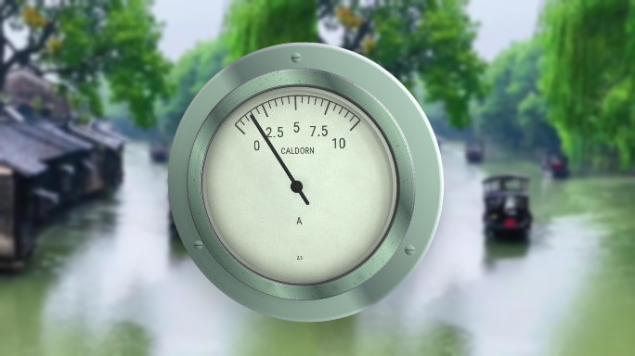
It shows {"value": 1.5, "unit": "A"}
